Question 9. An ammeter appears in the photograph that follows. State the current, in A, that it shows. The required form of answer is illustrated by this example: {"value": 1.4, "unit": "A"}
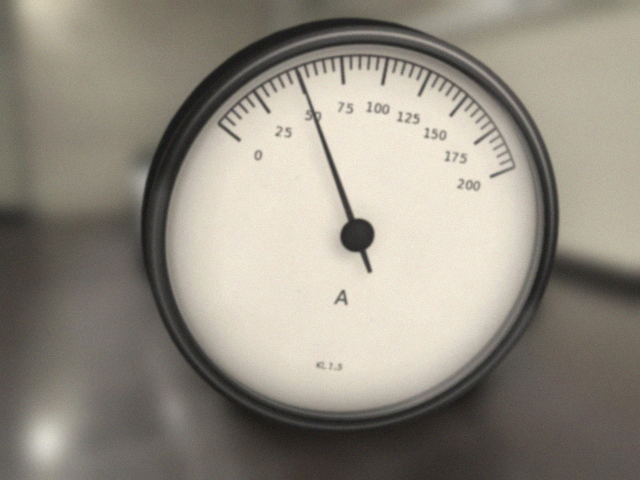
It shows {"value": 50, "unit": "A"}
